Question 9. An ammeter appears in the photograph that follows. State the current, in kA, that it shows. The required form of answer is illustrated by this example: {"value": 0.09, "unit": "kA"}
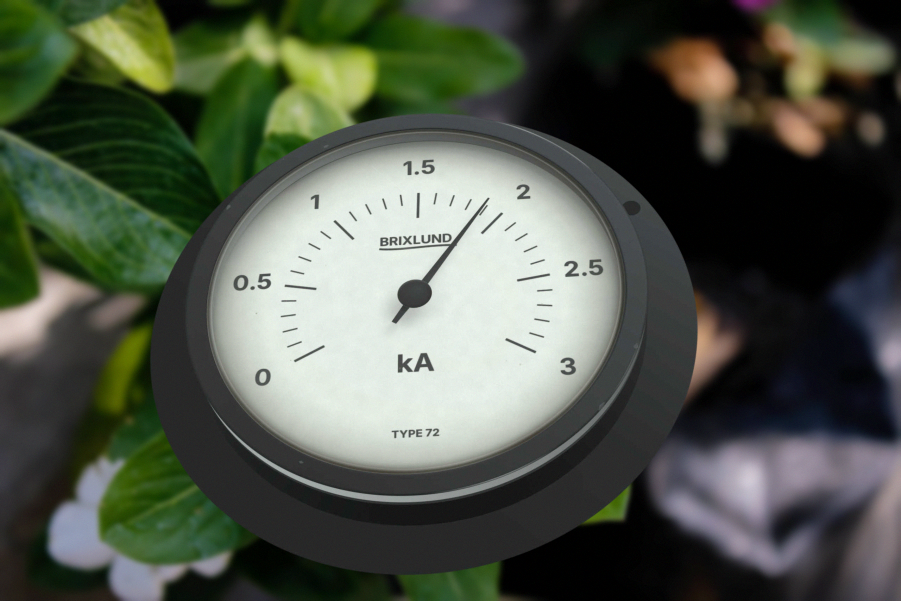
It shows {"value": 1.9, "unit": "kA"}
